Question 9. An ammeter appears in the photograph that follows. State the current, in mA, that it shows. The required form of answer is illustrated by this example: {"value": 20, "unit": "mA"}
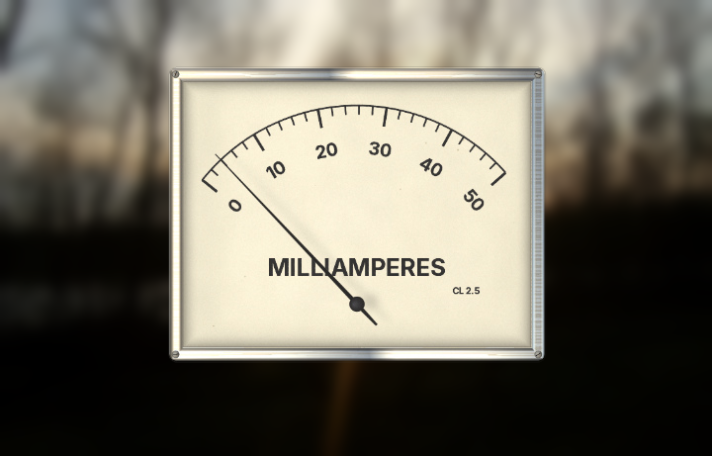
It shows {"value": 4, "unit": "mA"}
